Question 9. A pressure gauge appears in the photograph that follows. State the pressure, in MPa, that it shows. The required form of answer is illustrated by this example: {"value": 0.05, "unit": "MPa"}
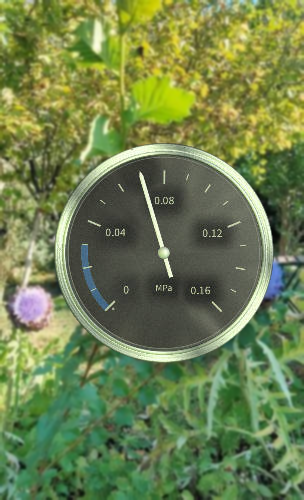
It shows {"value": 0.07, "unit": "MPa"}
